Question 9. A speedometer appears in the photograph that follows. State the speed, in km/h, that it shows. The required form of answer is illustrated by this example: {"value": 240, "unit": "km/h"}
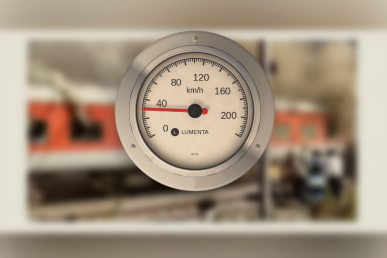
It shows {"value": 30, "unit": "km/h"}
